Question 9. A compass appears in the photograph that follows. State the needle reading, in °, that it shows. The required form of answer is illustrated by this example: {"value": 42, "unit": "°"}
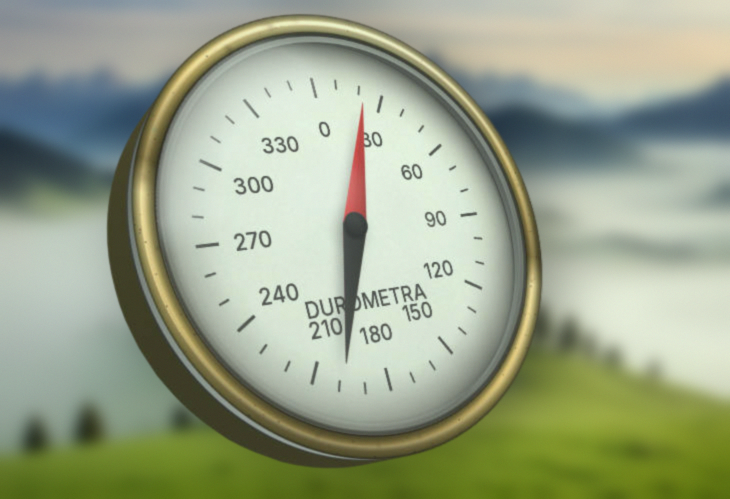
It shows {"value": 20, "unit": "°"}
